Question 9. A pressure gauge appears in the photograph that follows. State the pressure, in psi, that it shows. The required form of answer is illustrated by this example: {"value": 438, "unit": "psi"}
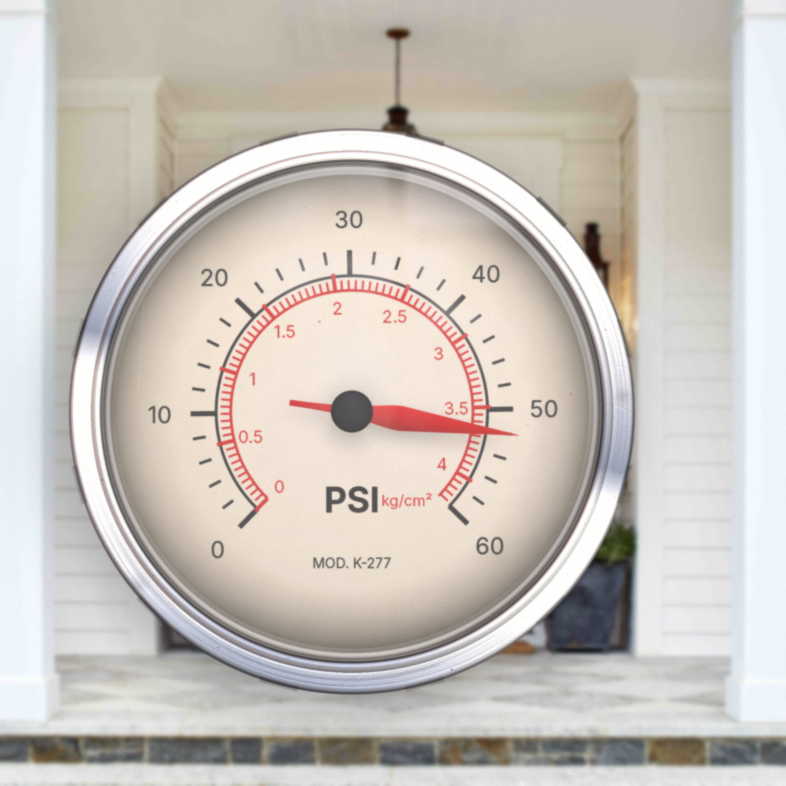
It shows {"value": 52, "unit": "psi"}
